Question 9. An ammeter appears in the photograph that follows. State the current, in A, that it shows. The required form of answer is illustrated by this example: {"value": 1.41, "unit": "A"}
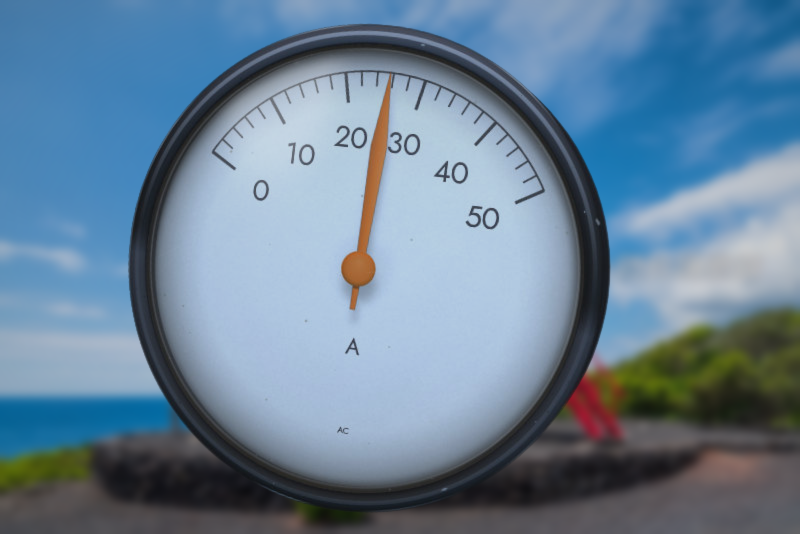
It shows {"value": 26, "unit": "A"}
